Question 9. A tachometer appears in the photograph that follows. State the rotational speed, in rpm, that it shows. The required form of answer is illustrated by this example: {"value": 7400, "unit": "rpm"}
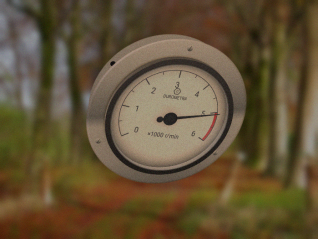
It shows {"value": 5000, "unit": "rpm"}
